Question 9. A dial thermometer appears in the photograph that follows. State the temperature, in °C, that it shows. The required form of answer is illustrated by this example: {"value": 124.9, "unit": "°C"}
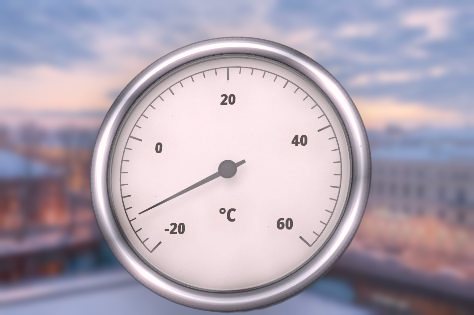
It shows {"value": -14, "unit": "°C"}
